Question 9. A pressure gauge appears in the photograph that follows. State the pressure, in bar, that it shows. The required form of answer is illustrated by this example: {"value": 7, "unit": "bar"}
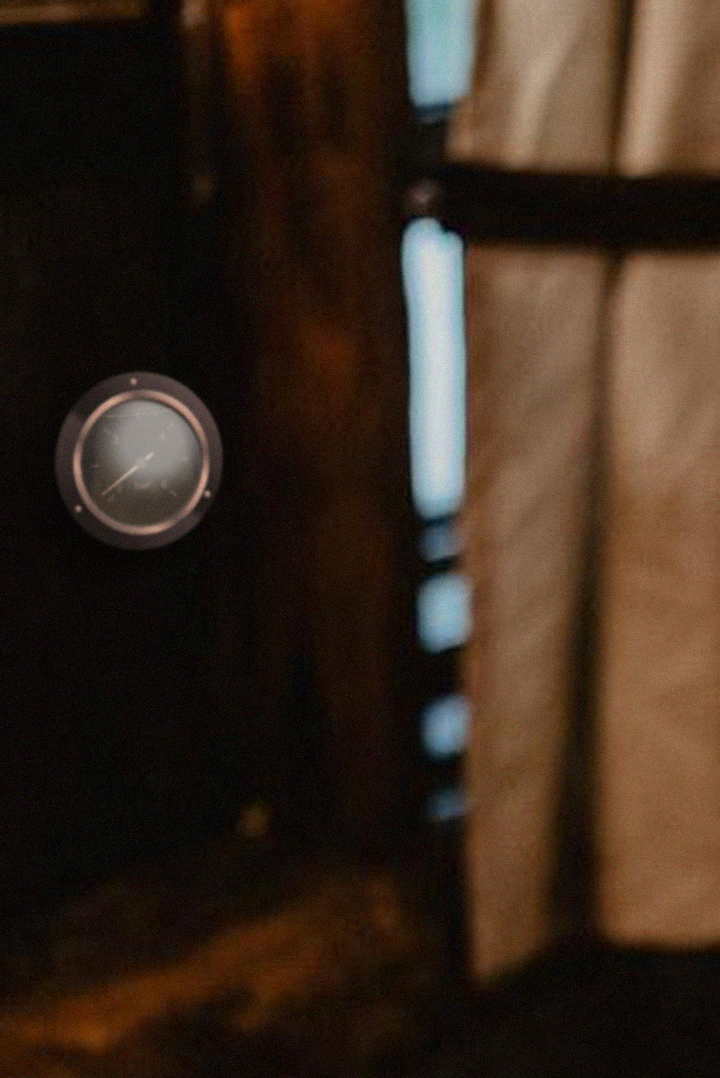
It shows {"value": 0.25, "unit": "bar"}
